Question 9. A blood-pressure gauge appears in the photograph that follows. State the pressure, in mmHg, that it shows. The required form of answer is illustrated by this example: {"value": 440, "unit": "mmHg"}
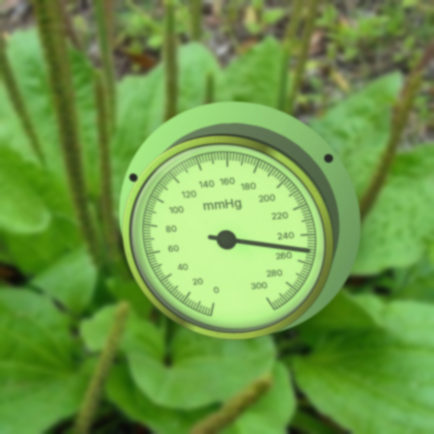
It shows {"value": 250, "unit": "mmHg"}
